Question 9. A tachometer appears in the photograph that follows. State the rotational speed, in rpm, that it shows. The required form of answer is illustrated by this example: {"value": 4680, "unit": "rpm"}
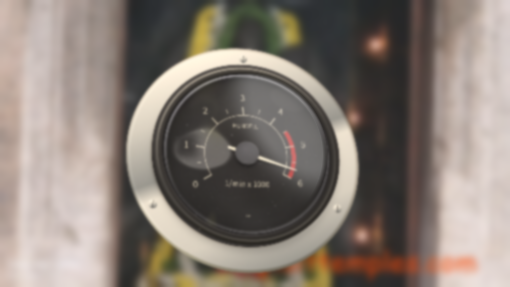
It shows {"value": 5750, "unit": "rpm"}
